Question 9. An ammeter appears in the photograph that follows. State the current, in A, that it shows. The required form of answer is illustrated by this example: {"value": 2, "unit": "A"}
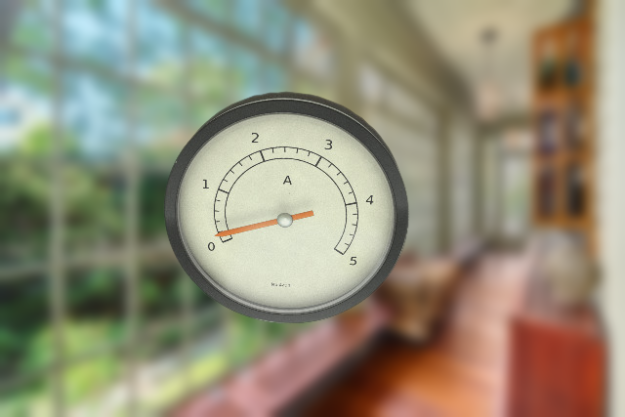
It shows {"value": 0.2, "unit": "A"}
